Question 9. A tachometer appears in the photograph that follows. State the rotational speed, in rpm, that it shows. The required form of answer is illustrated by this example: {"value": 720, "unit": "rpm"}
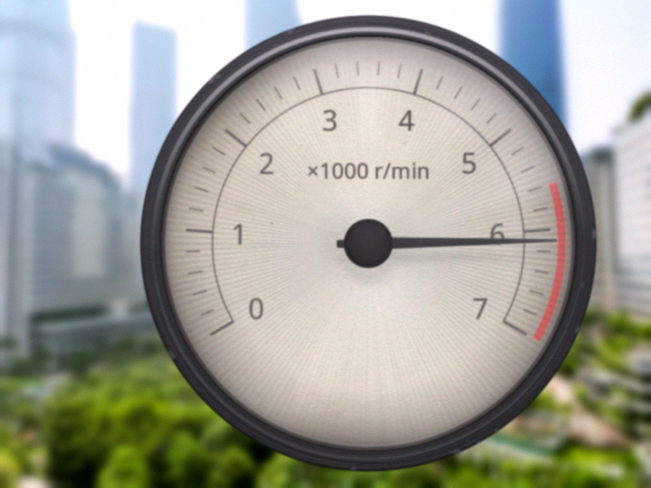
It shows {"value": 6100, "unit": "rpm"}
